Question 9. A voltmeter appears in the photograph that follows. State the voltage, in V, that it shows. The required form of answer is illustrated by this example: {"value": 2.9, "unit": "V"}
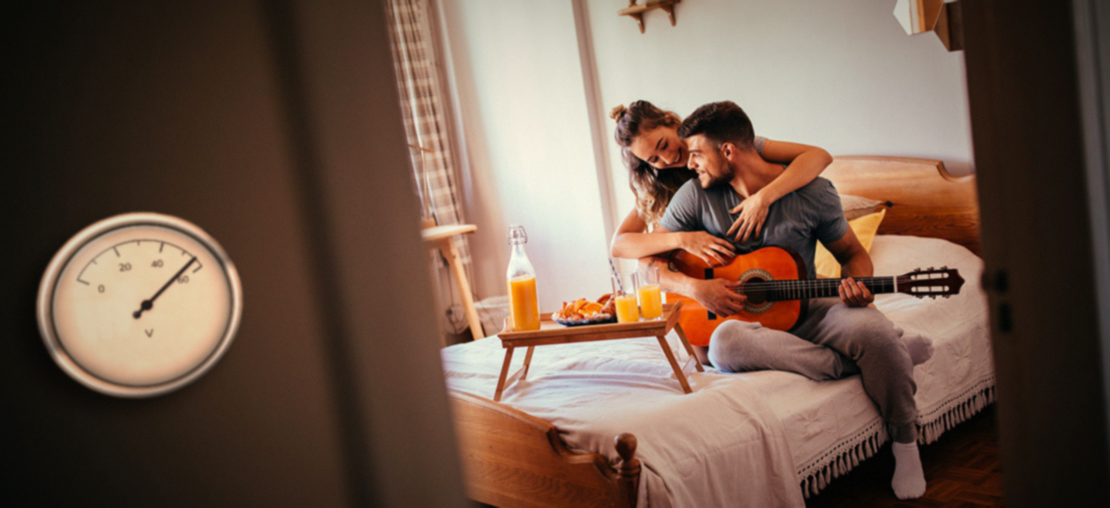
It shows {"value": 55, "unit": "V"}
